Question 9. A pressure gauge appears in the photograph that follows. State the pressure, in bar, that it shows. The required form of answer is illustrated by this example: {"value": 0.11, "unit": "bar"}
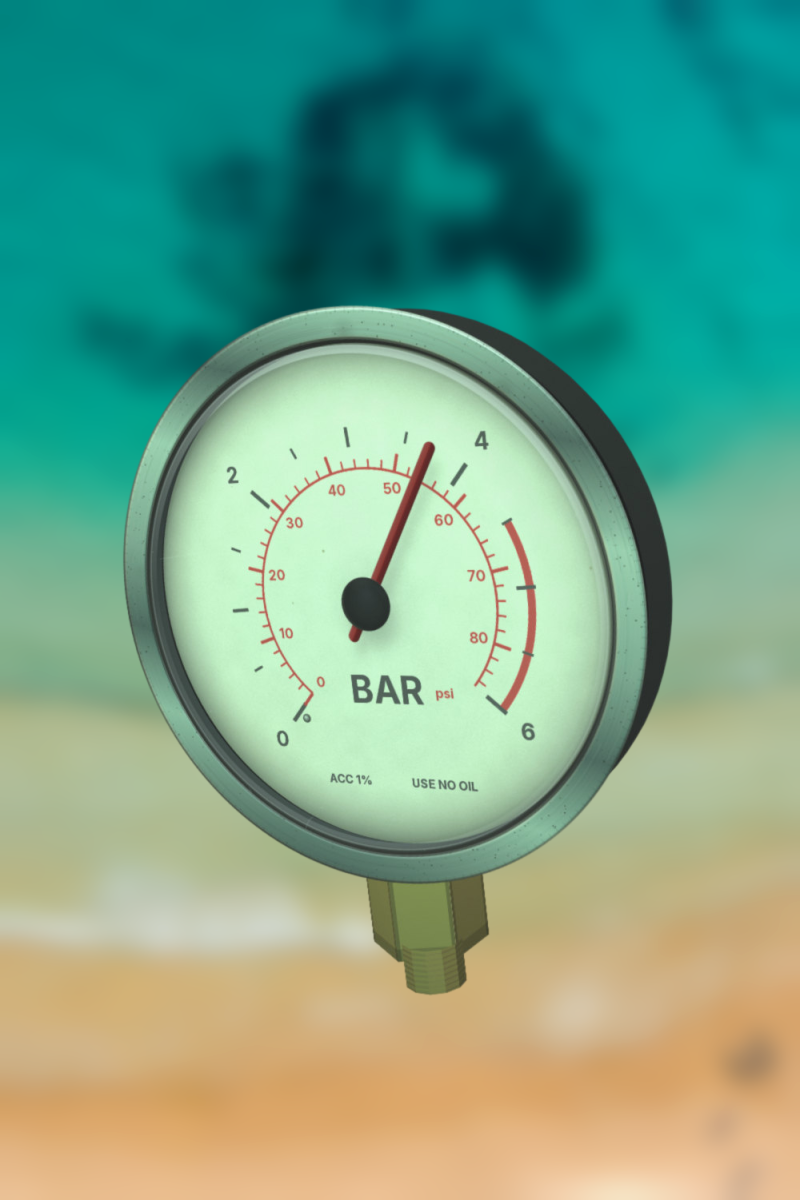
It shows {"value": 3.75, "unit": "bar"}
